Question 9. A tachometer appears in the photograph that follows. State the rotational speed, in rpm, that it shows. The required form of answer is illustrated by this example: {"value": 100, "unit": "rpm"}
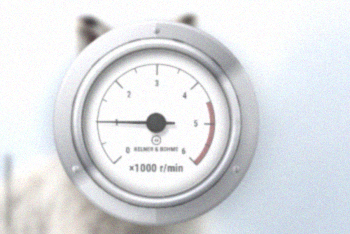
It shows {"value": 1000, "unit": "rpm"}
